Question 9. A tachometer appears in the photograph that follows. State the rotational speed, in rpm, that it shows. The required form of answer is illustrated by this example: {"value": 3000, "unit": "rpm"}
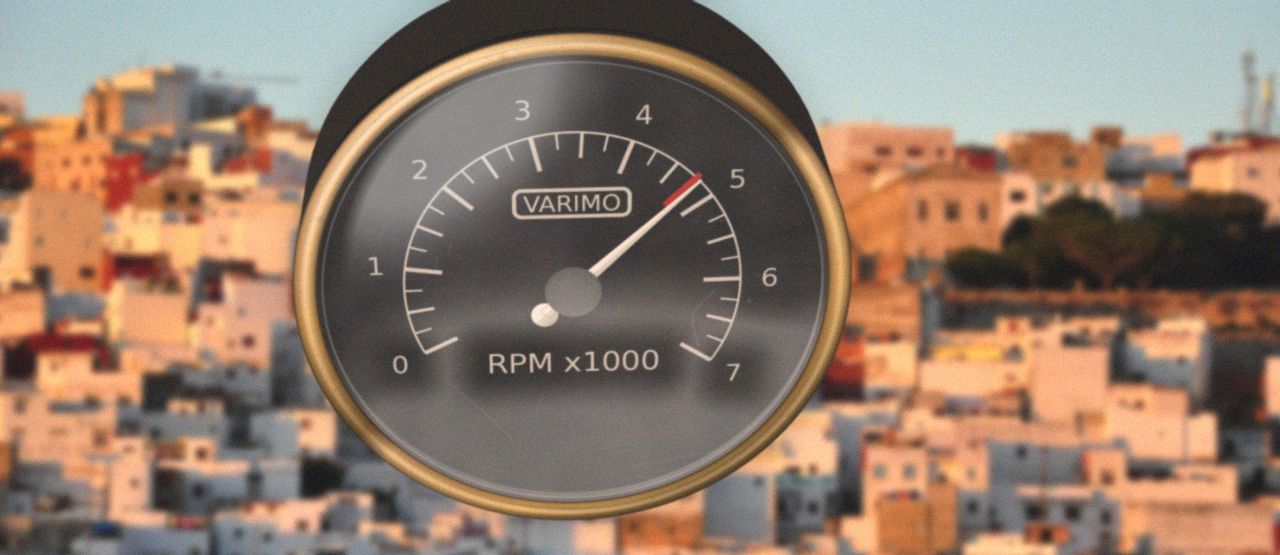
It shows {"value": 4750, "unit": "rpm"}
